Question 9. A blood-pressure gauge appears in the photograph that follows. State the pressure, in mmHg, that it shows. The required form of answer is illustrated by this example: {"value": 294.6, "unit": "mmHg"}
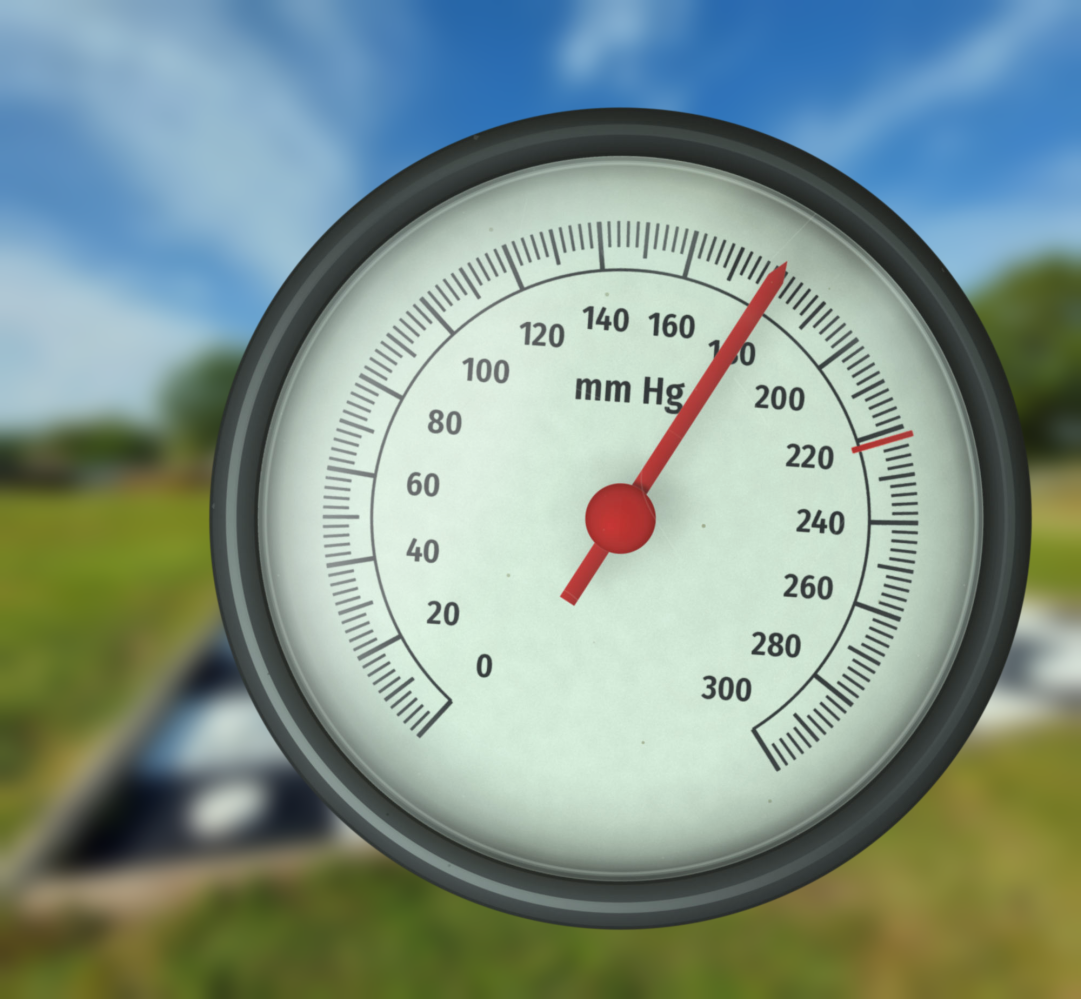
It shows {"value": 179, "unit": "mmHg"}
